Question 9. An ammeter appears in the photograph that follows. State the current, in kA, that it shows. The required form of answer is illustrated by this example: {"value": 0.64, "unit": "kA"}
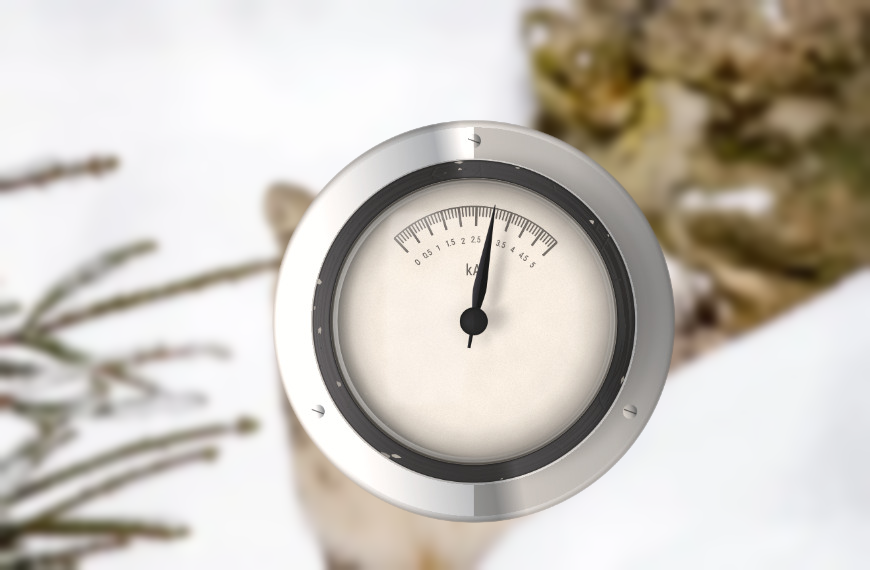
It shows {"value": 3, "unit": "kA"}
